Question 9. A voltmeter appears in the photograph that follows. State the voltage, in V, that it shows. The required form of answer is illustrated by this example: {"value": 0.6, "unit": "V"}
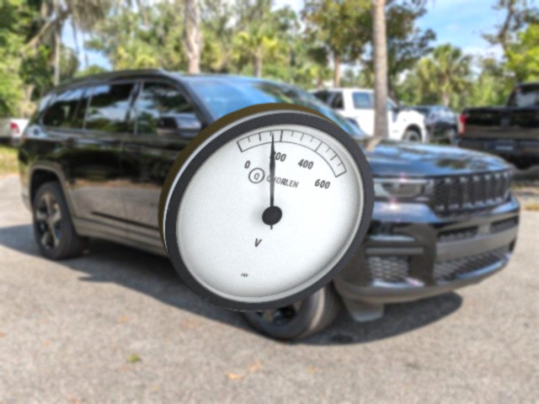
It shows {"value": 150, "unit": "V"}
